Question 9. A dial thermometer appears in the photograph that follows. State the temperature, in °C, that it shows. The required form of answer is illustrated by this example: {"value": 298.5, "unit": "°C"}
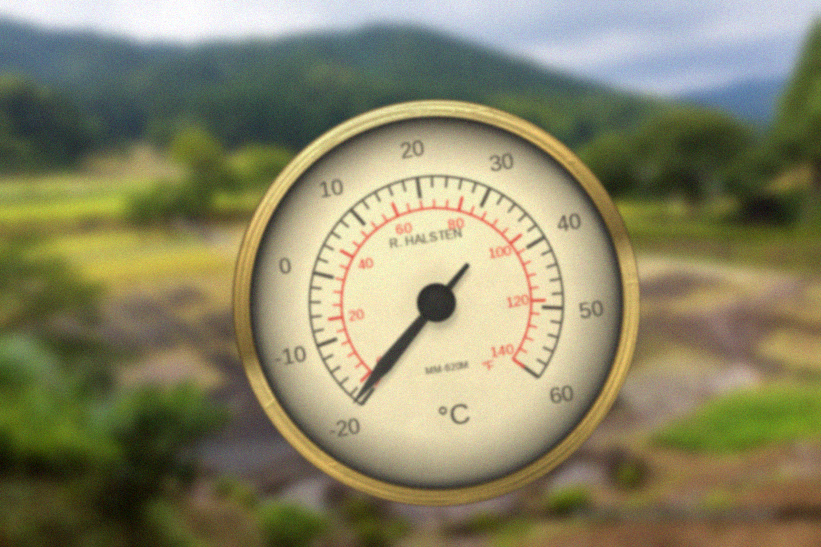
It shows {"value": -19, "unit": "°C"}
